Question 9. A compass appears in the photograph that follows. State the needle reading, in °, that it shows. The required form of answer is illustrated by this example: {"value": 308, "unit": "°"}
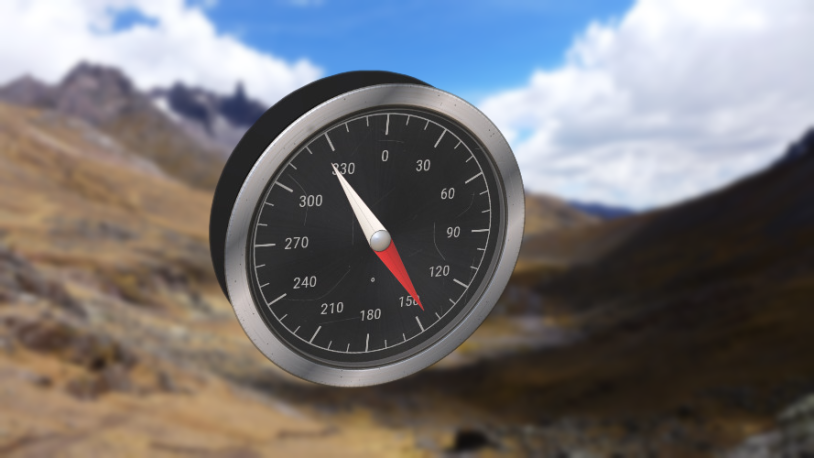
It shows {"value": 145, "unit": "°"}
